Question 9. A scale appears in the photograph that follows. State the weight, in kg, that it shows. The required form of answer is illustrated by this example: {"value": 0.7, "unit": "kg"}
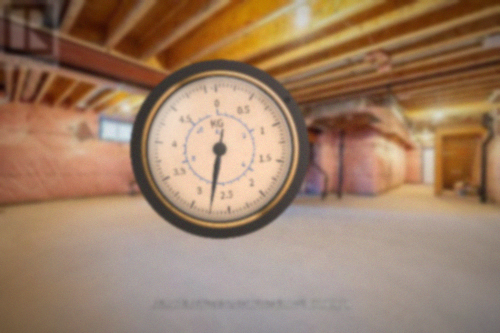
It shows {"value": 2.75, "unit": "kg"}
